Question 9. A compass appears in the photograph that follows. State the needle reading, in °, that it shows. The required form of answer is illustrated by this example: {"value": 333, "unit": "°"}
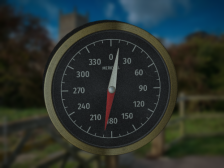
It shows {"value": 190, "unit": "°"}
